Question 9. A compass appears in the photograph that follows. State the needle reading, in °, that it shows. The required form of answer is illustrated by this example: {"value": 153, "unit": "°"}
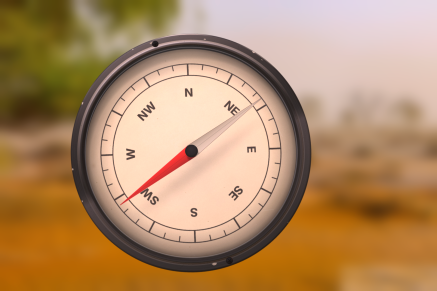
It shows {"value": 235, "unit": "°"}
